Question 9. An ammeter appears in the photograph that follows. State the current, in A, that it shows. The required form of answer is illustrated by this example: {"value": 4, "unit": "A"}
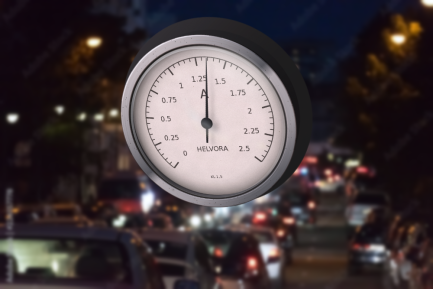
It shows {"value": 1.35, "unit": "A"}
